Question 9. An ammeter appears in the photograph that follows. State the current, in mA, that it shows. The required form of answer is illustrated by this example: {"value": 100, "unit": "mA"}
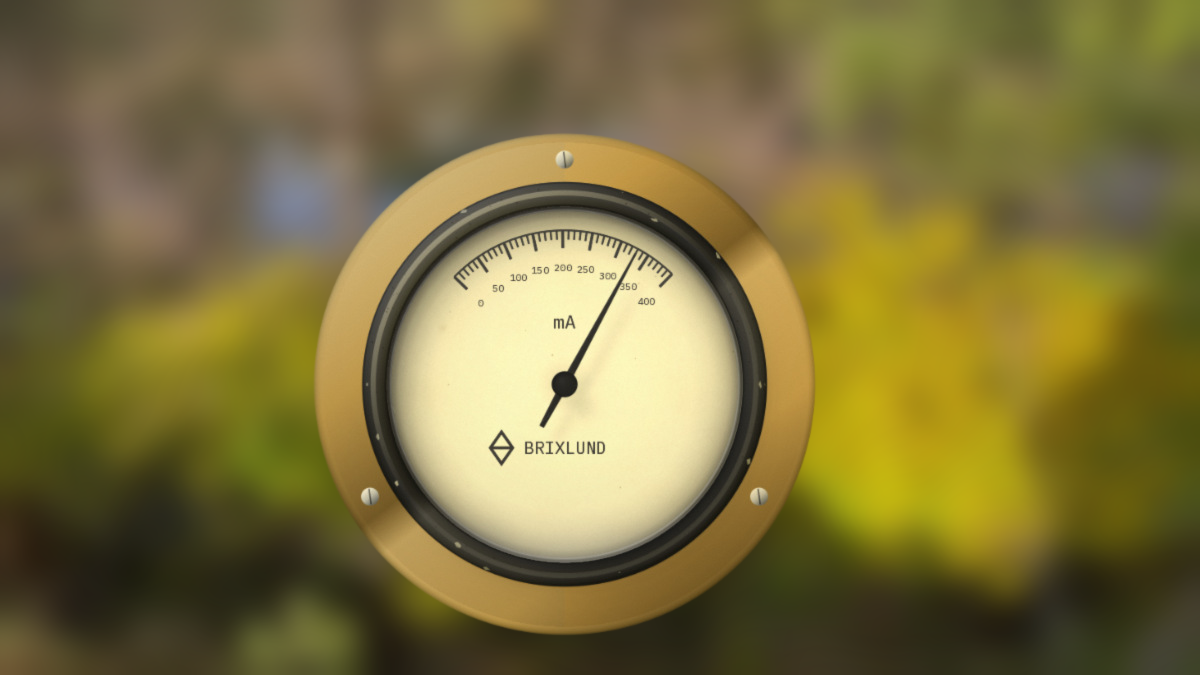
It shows {"value": 330, "unit": "mA"}
